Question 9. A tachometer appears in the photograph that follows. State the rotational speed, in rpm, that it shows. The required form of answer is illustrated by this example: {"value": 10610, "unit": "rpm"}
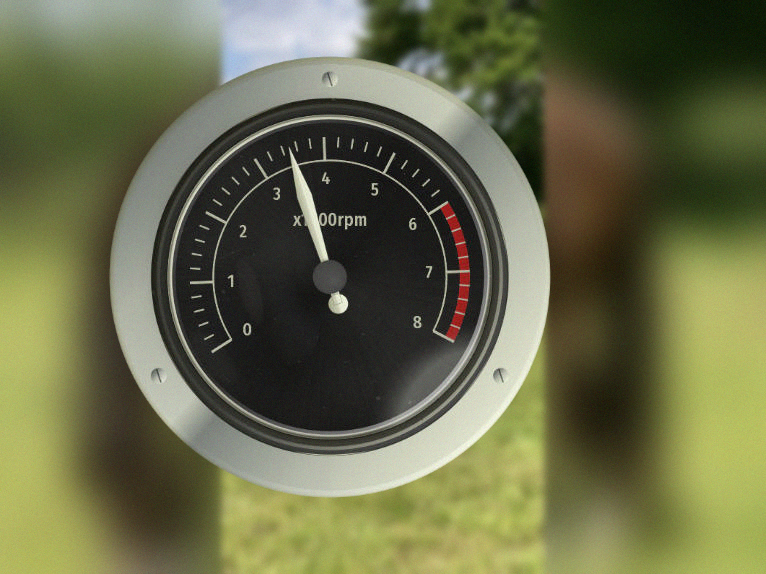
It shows {"value": 3500, "unit": "rpm"}
